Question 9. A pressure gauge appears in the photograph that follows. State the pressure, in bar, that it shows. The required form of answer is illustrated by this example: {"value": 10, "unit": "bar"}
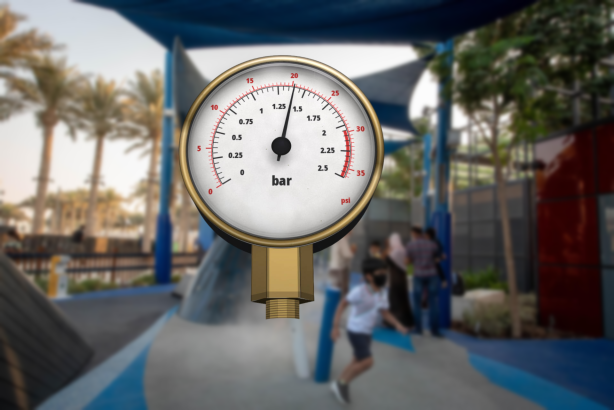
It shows {"value": 1.4, "unit": "bar"}
